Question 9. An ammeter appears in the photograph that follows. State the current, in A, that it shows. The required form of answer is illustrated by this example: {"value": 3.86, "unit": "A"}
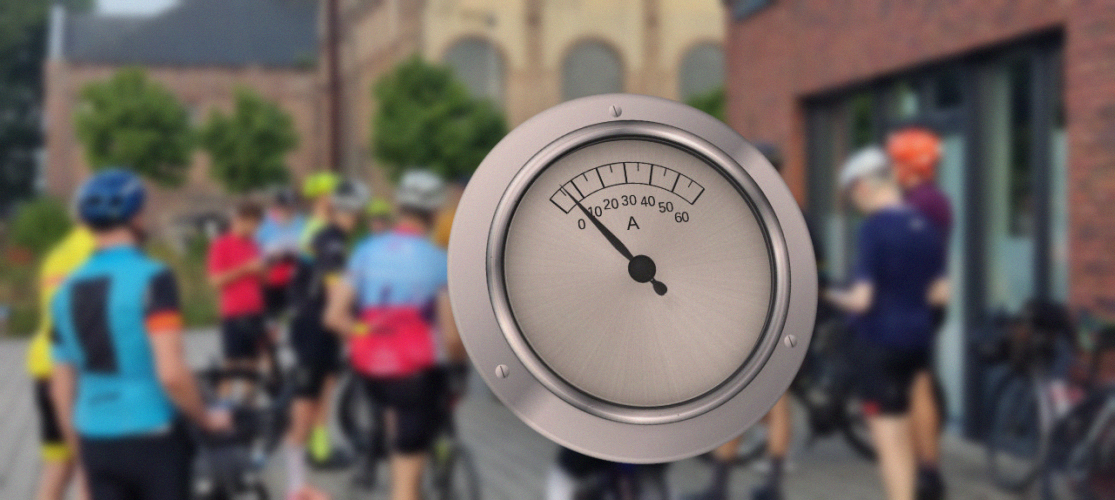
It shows {"value": 5, "unit": "A"}
